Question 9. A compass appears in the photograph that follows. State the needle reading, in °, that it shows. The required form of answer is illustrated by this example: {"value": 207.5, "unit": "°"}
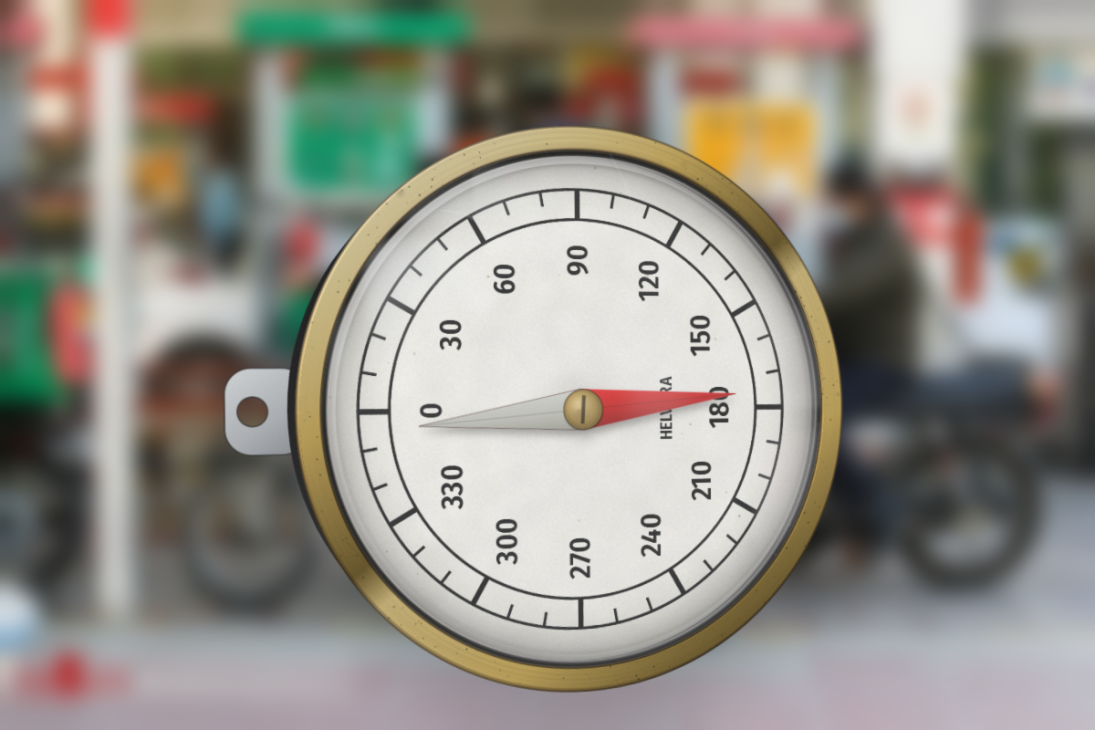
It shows {"value": 175, "unit": "°"}
